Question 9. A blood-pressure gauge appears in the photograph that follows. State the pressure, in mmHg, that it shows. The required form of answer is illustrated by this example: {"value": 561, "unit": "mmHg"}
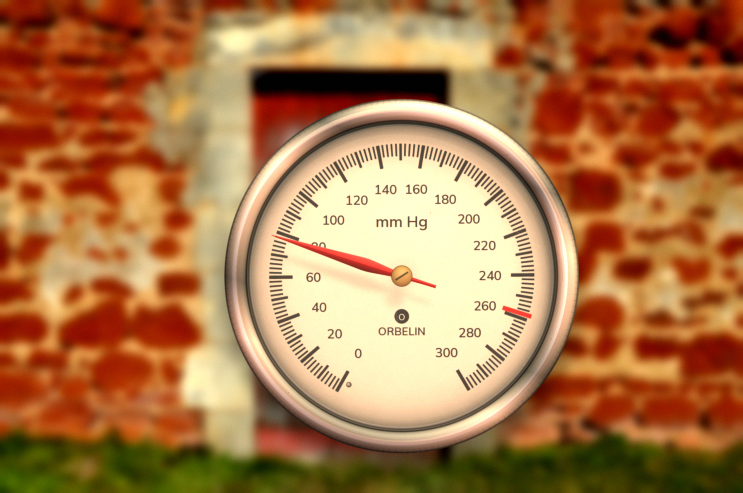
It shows {"value": 78, "unit": "mmHg"}
